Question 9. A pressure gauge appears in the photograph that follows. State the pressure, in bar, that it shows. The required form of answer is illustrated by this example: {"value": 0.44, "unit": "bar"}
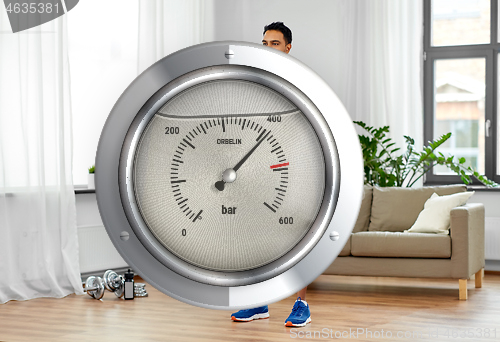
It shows {"value": 410, "unit": "bar"}
